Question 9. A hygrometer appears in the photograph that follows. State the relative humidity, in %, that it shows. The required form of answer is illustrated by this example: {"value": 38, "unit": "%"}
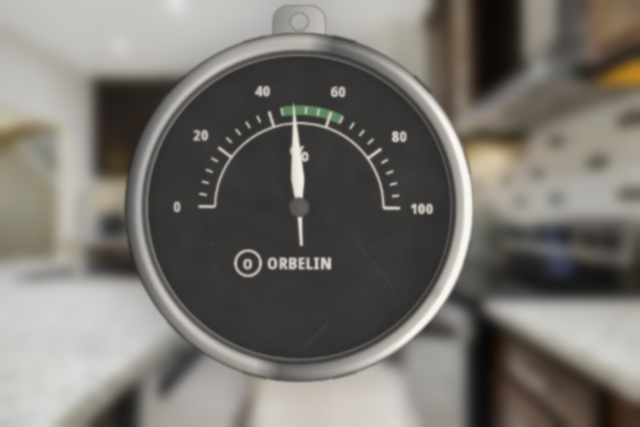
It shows {"value": 48, "unit": "%"}
